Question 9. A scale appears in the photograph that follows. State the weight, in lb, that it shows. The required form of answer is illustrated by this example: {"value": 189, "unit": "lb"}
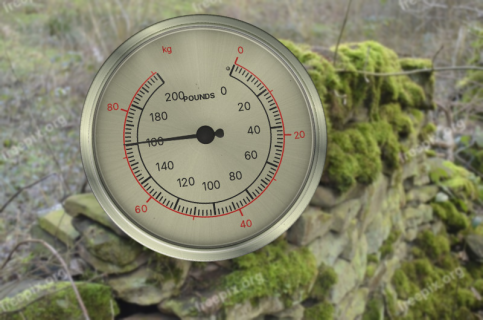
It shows {"value": 160, "unit": "lb"}
